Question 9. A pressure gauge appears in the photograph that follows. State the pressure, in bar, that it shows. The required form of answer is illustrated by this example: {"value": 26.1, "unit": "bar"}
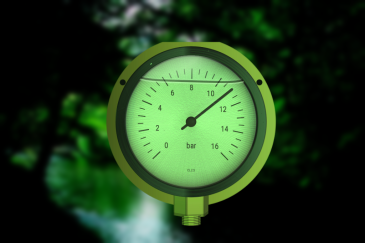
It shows {"value": 11, "unit": "bar"}
